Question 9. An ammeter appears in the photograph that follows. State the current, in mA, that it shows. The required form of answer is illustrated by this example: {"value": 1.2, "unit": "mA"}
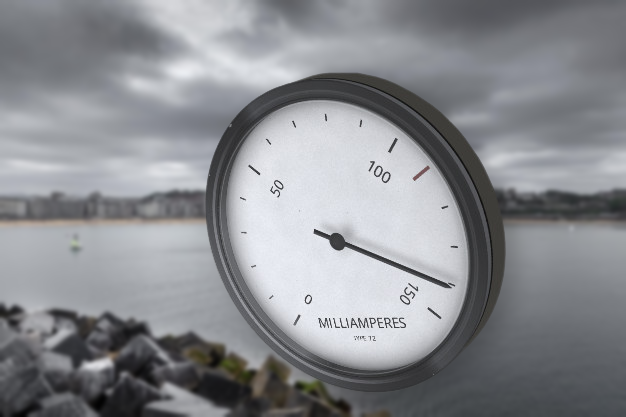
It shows {"value": 140, "unit": "mA"}
